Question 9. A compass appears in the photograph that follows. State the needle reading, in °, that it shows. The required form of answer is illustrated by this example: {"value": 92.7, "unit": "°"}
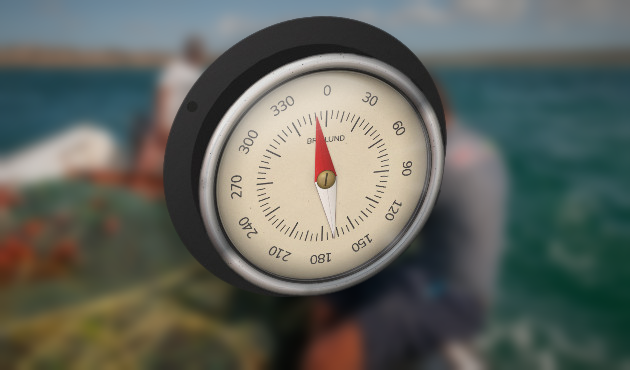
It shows {"value": 350, "unit": "°"}
